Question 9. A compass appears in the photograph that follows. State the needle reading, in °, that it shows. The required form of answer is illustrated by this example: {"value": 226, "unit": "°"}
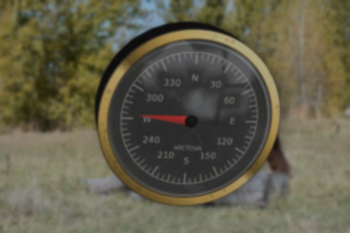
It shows {"value": 275, "unit": "°"}
